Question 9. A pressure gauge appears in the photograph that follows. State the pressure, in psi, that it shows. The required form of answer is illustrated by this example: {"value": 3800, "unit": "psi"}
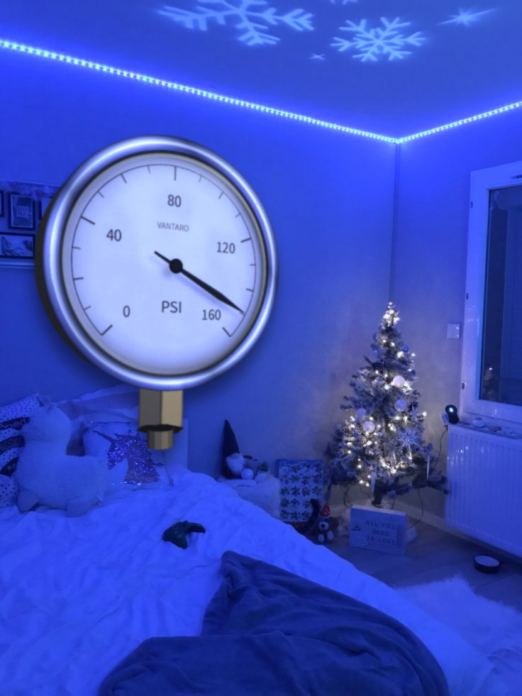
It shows {"value": 150, "unit": "psi"}
